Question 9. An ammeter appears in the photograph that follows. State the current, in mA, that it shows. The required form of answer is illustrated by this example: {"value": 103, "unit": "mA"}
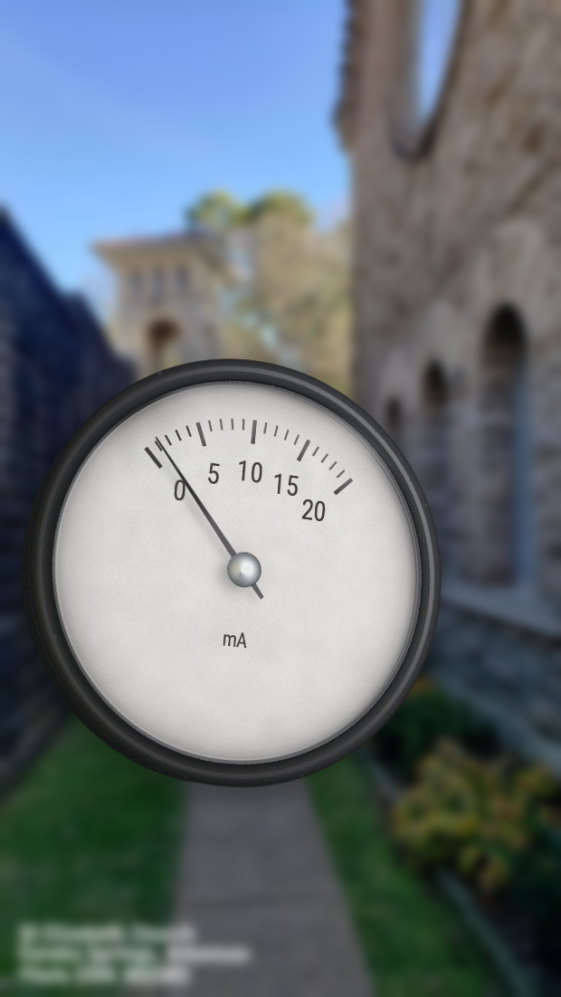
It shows {"value": 1, "unit": "mA"}
